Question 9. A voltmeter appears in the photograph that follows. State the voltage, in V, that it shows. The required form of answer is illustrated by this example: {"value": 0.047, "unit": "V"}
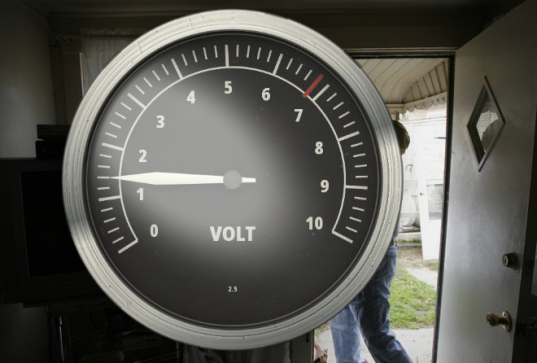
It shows {"value": 1.4, "unit": "V"}
